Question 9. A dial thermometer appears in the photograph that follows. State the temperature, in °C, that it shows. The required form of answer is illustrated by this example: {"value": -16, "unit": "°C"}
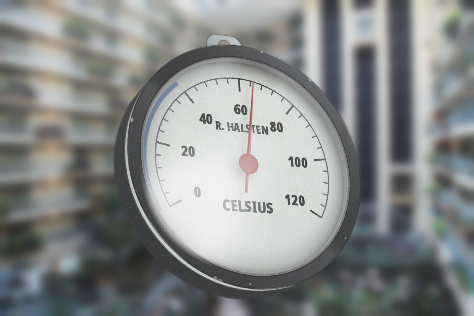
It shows {"value": 64, "unit": "°C"}
